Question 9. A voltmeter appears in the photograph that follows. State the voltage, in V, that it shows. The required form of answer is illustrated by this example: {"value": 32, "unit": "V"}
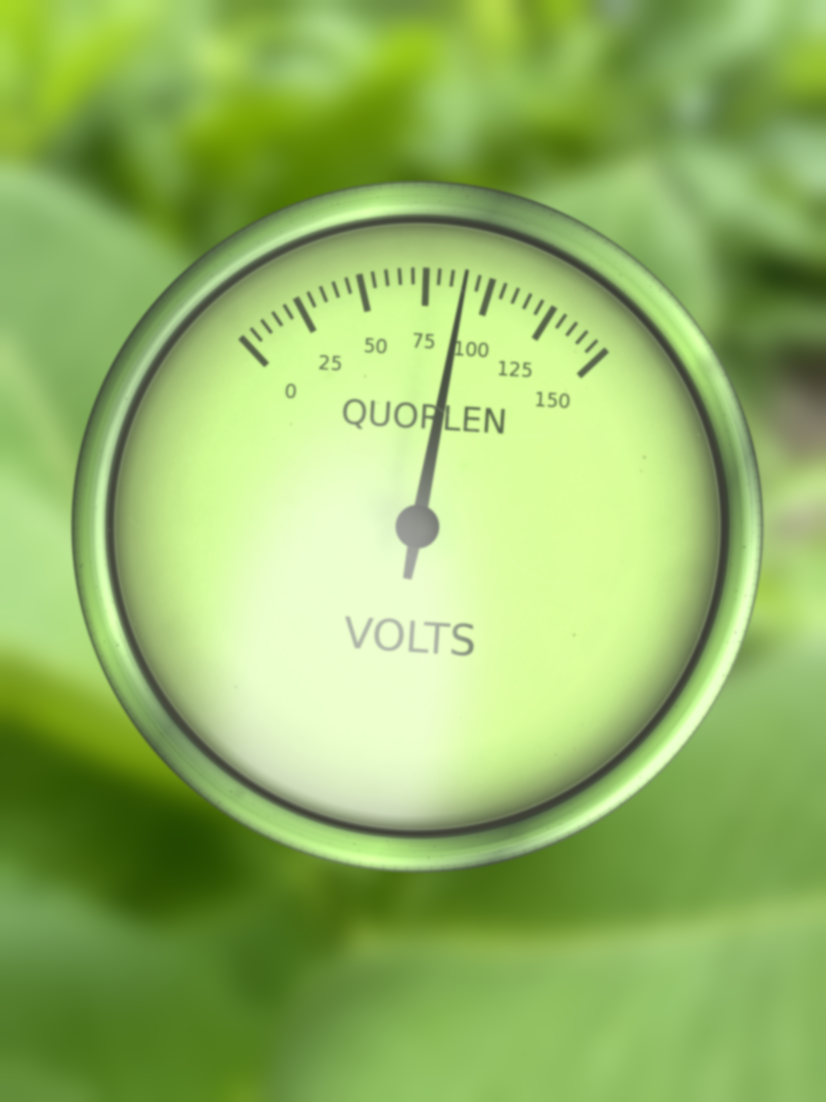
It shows {"value": 90, "unit": "V"}
